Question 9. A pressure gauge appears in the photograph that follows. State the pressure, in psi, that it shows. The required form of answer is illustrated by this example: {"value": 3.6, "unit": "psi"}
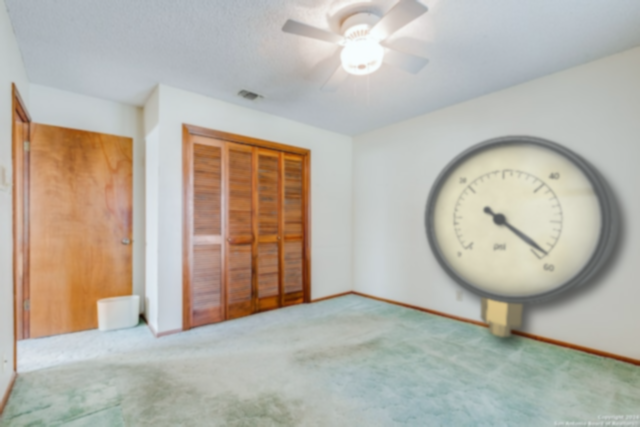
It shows {"value": 58, "unit": "psi"}
